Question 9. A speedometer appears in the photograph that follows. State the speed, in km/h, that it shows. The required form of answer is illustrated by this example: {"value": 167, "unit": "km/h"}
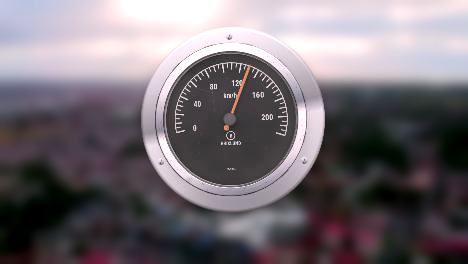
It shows {"value": 130, "unit": "km/h"}
